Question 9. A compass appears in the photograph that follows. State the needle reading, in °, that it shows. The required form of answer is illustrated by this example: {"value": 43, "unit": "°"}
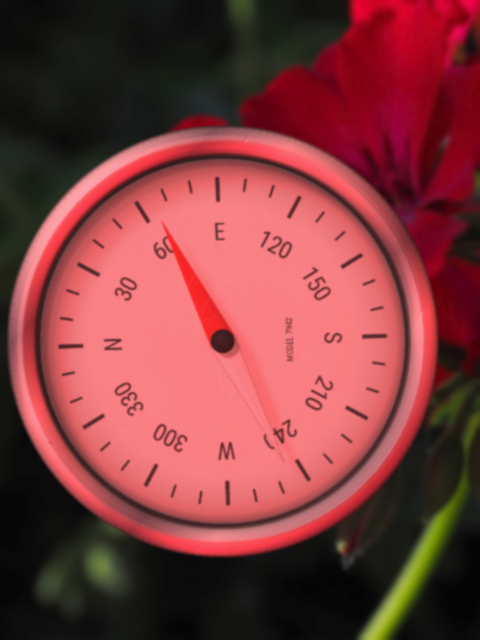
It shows {"value": 65, "unit": "°"}
